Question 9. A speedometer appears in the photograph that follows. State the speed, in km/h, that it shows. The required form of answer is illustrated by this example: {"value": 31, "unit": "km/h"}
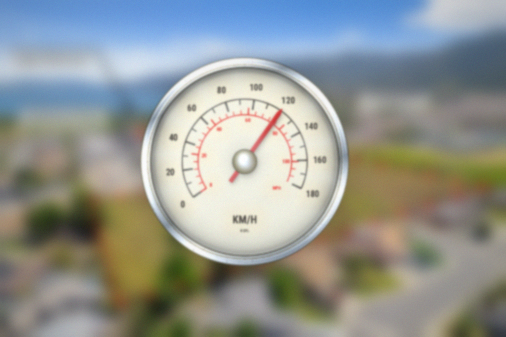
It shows {"value": 120, "unit": "km/h"}
